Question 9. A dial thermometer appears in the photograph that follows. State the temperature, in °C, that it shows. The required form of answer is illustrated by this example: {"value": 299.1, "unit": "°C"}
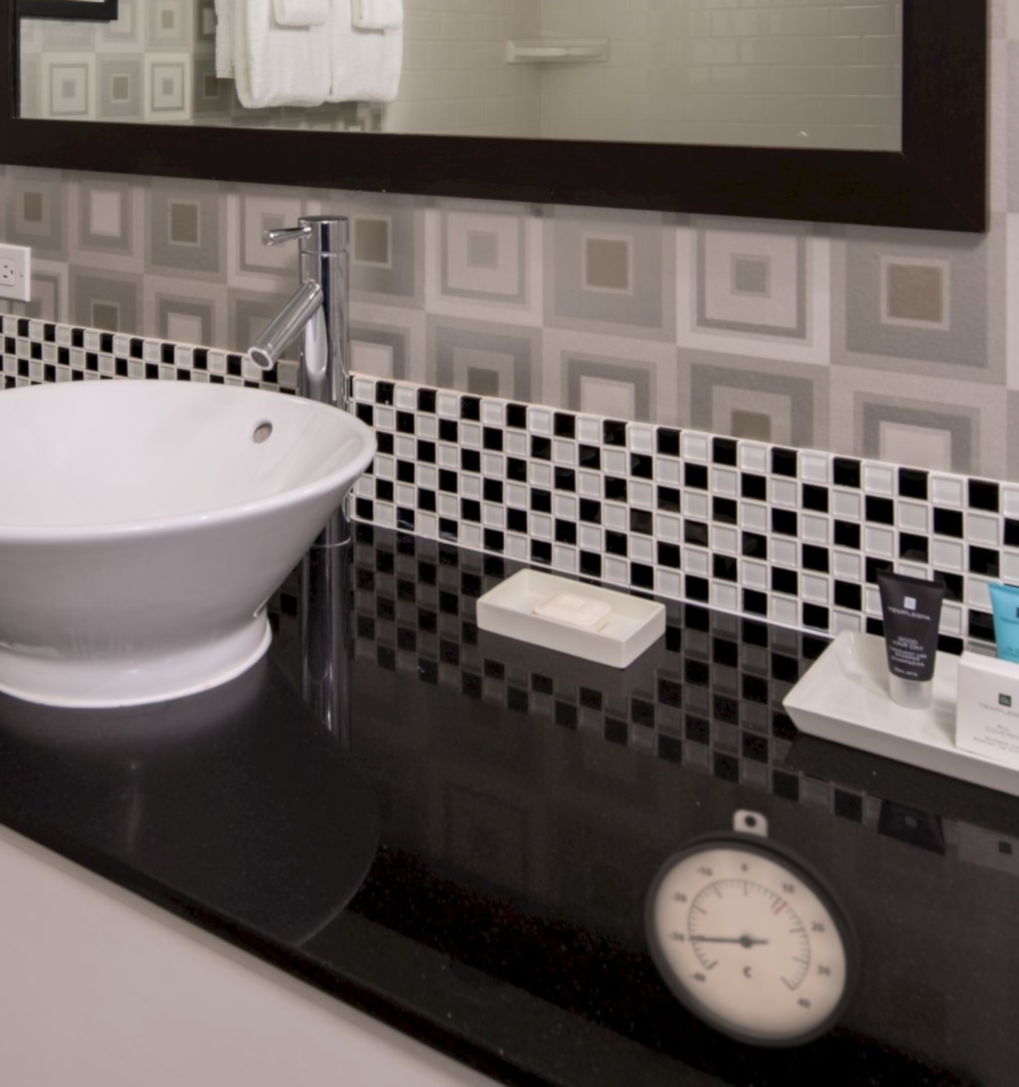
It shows {"value": -30, "unit": "°C"}
